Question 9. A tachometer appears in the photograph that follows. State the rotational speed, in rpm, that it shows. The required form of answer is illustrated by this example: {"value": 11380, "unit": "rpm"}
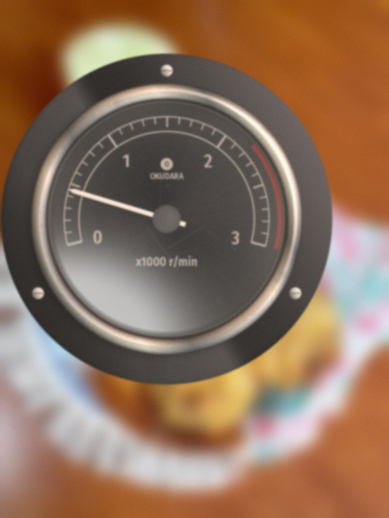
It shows {"value": 450, "unit": "rpm"}
